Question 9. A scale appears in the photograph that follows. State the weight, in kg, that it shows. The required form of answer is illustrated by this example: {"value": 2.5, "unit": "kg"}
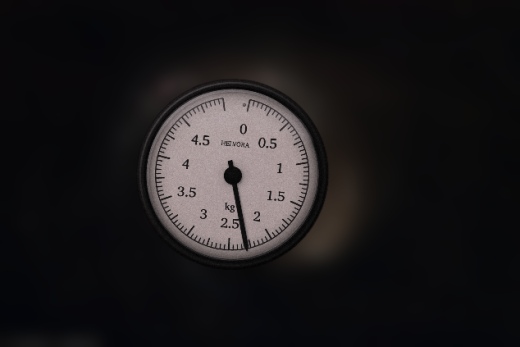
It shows {"value": 2.3, "unit": "kg"}
